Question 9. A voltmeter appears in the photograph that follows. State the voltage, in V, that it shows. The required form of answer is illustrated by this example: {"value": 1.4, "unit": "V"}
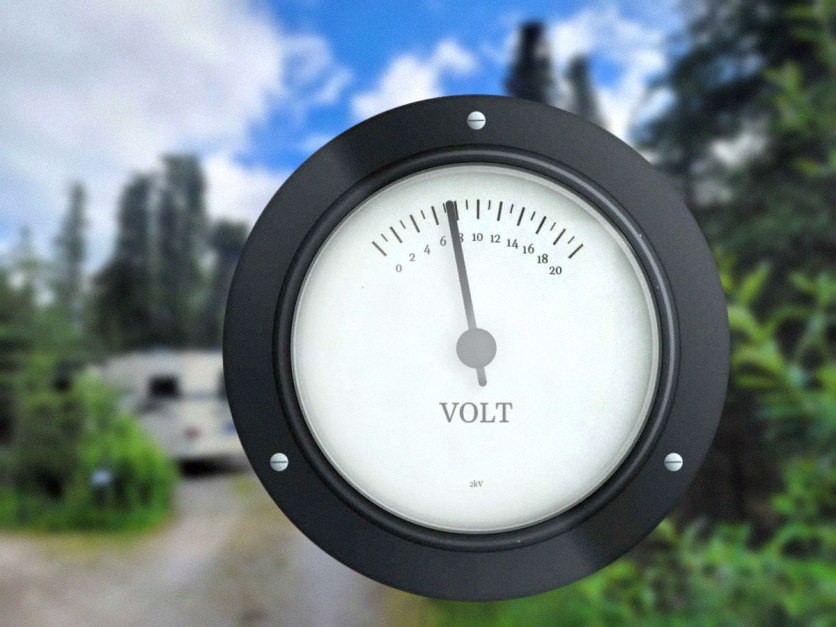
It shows {"value": 7.5, "unit": "V"}
